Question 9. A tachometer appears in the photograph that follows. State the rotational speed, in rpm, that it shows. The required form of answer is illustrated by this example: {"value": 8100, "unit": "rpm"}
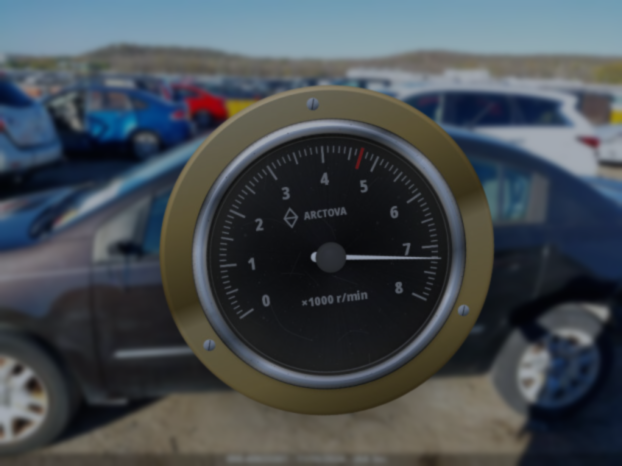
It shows {"value": 7200, "unit": "rpm"}
